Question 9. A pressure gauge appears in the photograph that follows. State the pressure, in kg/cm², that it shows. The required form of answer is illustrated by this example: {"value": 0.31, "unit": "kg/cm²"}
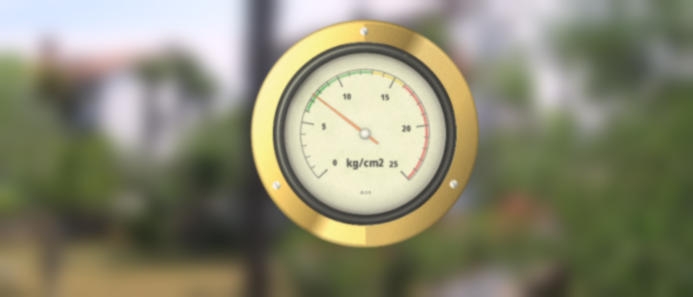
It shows {"value": 7.5, "unit": "kg/cm²"}
